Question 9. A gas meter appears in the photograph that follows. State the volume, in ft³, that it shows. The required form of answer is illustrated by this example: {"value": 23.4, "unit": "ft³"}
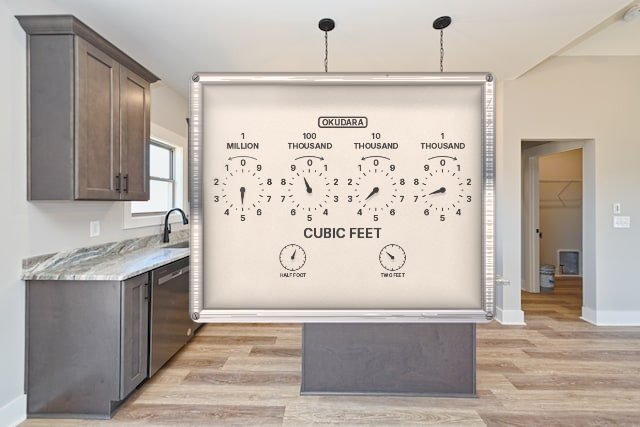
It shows {"value": 493700, "unit": "ft³"}
